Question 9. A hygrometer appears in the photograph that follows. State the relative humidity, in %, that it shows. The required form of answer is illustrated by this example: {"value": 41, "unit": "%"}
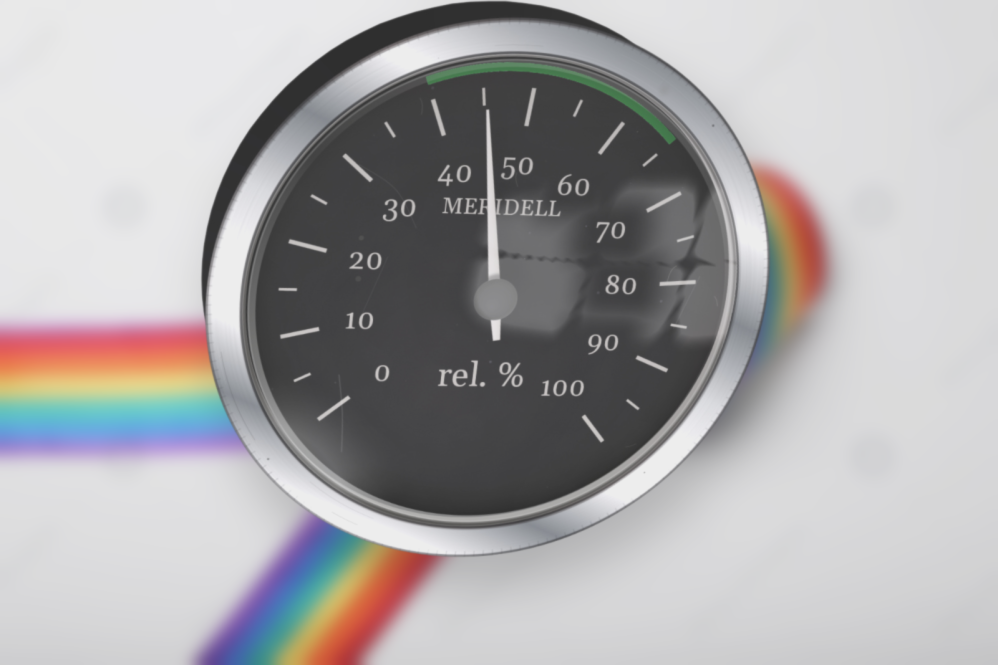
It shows {"value": 45, "unit": "%"}
